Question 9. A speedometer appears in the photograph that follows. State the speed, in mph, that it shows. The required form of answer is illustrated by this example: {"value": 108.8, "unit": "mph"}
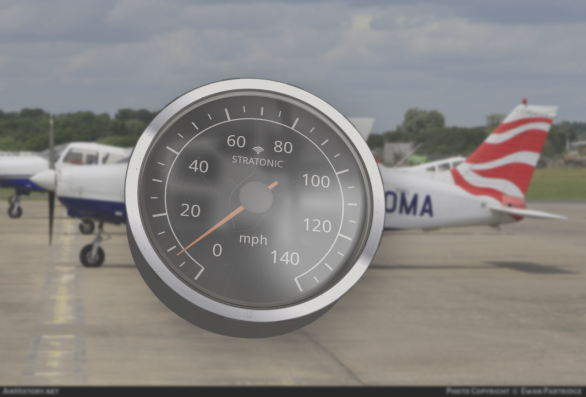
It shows {"value": 7.5, "unit": "mph"}
